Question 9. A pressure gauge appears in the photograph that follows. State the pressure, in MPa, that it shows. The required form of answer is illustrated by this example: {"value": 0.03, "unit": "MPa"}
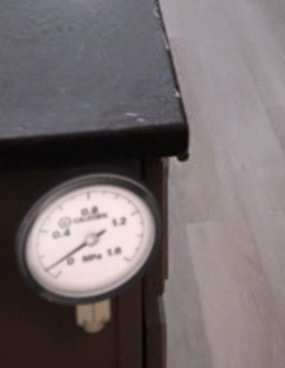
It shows {"value": 0.1, "unit": "MPa"}
